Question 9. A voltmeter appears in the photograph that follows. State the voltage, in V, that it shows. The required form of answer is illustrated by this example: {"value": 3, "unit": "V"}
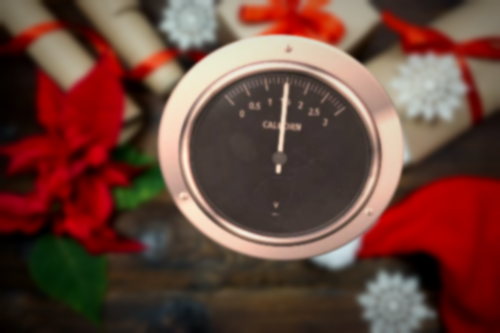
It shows {"value": 1.5, "unit": "V"}
